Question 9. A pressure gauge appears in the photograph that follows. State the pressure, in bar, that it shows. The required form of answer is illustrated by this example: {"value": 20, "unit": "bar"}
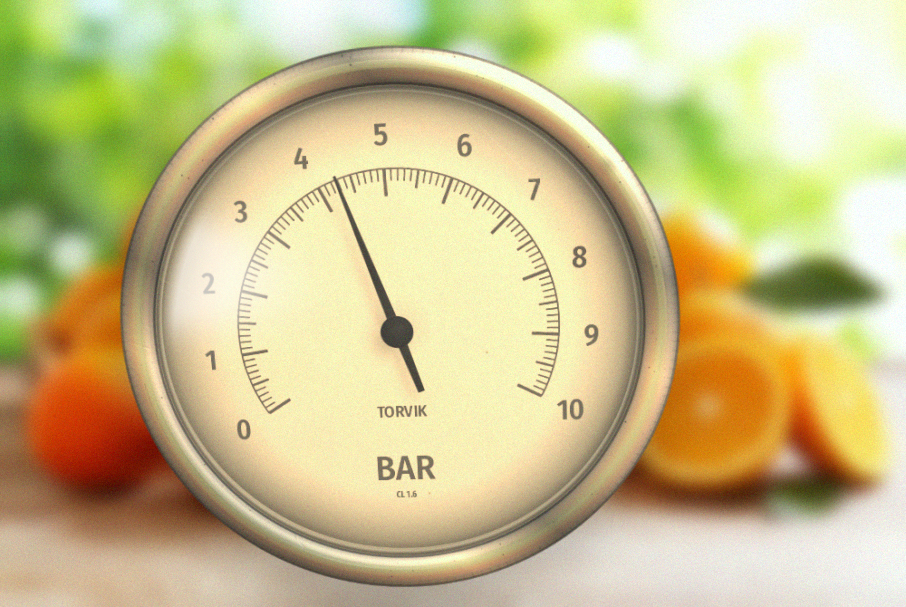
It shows {"value": 4.3, "unit": "bar"}
